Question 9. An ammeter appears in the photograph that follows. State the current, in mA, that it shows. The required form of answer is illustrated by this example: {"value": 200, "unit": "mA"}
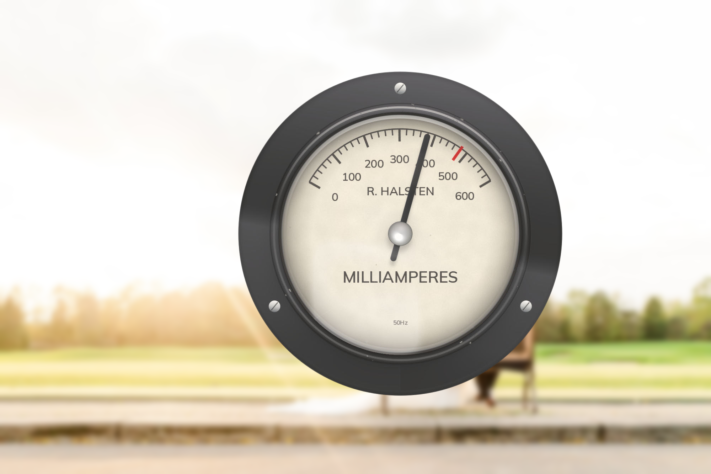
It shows {"value": 380, "unit": "mA"}
